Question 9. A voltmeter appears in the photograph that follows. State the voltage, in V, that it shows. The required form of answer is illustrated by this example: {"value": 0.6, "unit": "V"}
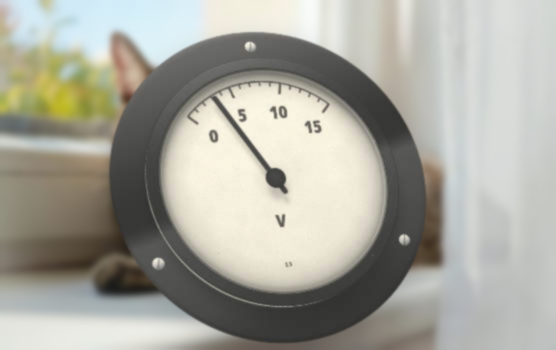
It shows {"value": 3, "unit": "V"}
